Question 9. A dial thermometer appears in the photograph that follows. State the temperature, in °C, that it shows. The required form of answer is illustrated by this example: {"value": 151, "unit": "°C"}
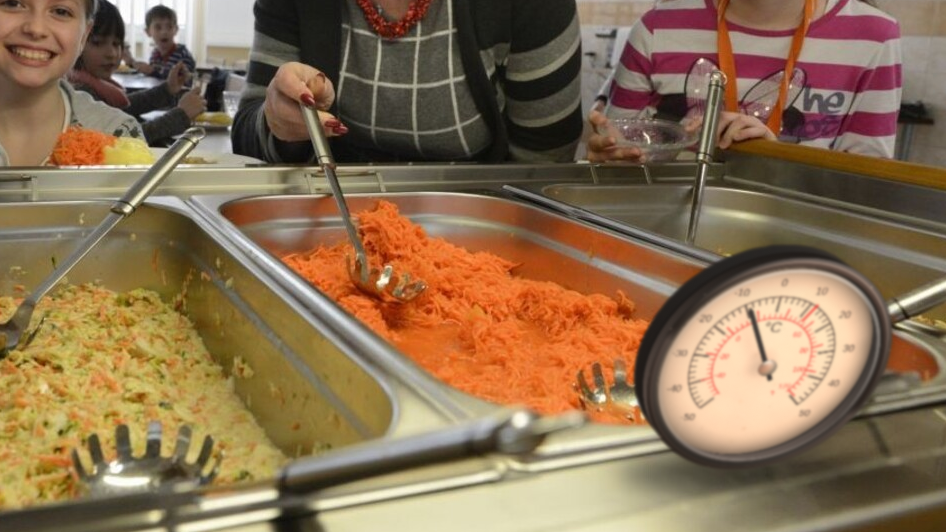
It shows {"value": -10, "unit": "°C"}
